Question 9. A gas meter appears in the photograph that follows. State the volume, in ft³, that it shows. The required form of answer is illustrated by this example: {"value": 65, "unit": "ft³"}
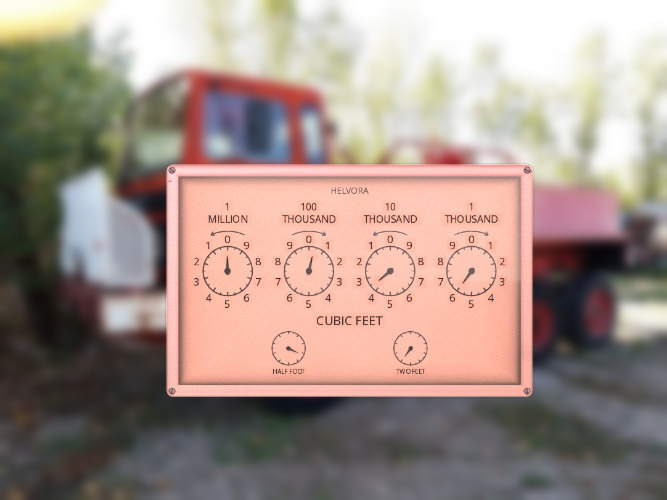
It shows {"value": 3600, "unit": "ft³"}
